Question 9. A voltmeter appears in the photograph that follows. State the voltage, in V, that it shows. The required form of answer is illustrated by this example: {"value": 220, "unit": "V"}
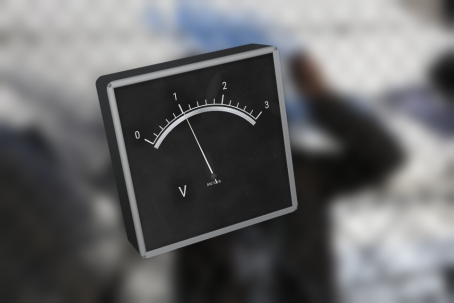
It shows {"value": 1, "unit": "V"}
